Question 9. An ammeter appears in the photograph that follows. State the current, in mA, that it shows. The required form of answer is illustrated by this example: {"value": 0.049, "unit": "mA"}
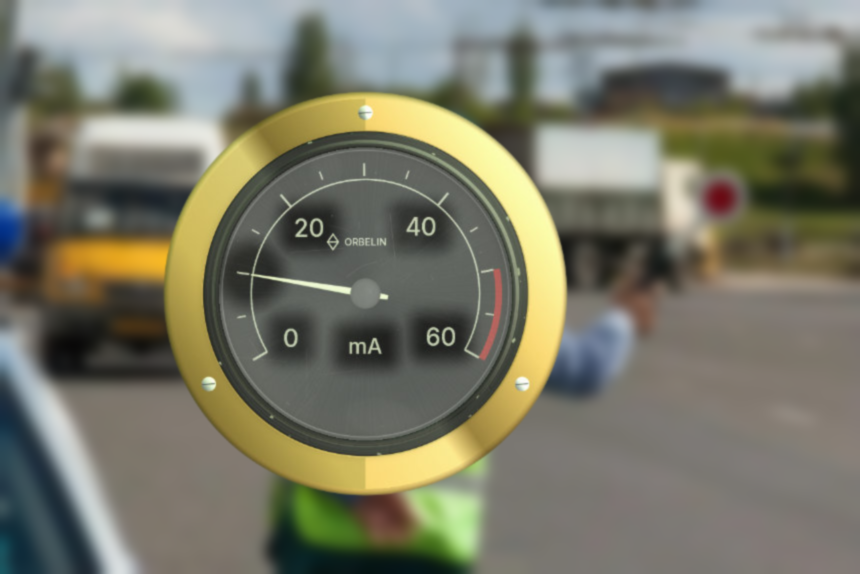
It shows {"value": 10, "unit": "mA"}
